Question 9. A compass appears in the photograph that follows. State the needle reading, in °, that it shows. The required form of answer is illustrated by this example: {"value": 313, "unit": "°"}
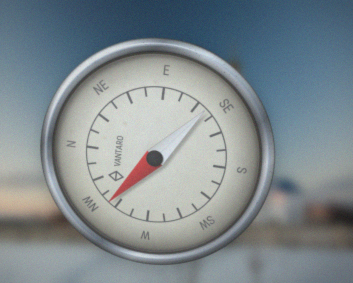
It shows {"value": 307.5, "unit": "°"}
